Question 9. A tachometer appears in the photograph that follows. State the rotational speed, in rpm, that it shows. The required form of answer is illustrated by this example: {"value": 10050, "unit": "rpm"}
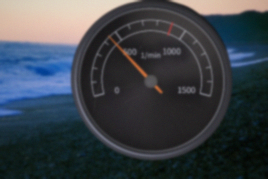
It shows {"value": 450, "unit": "rpm"}
